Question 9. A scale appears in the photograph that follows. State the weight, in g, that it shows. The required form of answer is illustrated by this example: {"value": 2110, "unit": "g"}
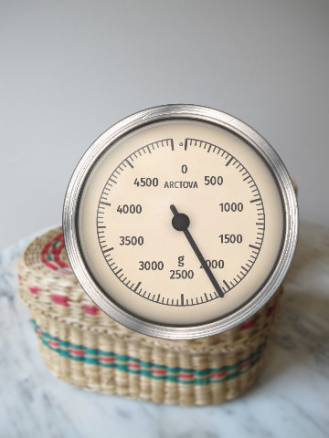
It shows {"value": 2100, "unit": "g"}
